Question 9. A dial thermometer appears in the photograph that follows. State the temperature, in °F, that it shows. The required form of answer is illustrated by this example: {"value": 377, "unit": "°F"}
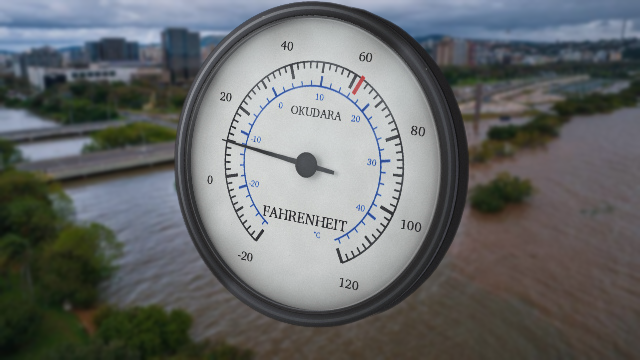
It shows {"value": 10, "unit": "°F"}
